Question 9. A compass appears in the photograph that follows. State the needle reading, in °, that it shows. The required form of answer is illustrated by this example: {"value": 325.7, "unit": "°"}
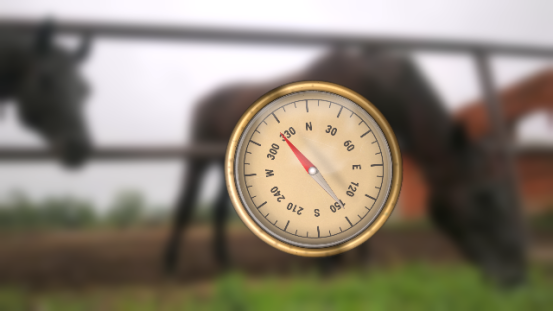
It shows {"value": 325, "unit": "°"}
